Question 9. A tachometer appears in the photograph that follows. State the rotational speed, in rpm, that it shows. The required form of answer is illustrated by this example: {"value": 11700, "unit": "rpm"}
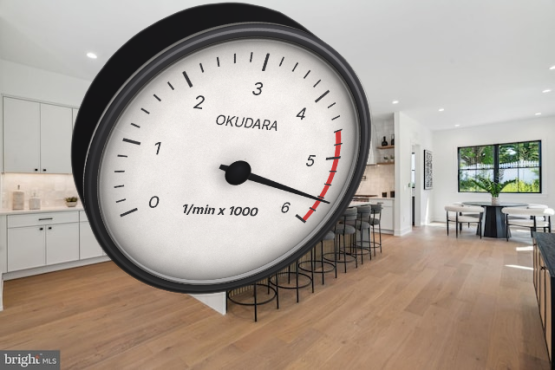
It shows {"value": 5600, "unit": "rpm"}
